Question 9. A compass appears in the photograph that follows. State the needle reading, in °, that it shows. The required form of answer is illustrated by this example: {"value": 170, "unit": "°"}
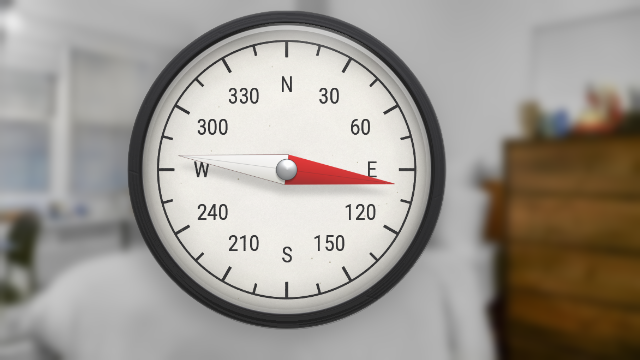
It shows {"value": 97.5, "unit": "°"}
